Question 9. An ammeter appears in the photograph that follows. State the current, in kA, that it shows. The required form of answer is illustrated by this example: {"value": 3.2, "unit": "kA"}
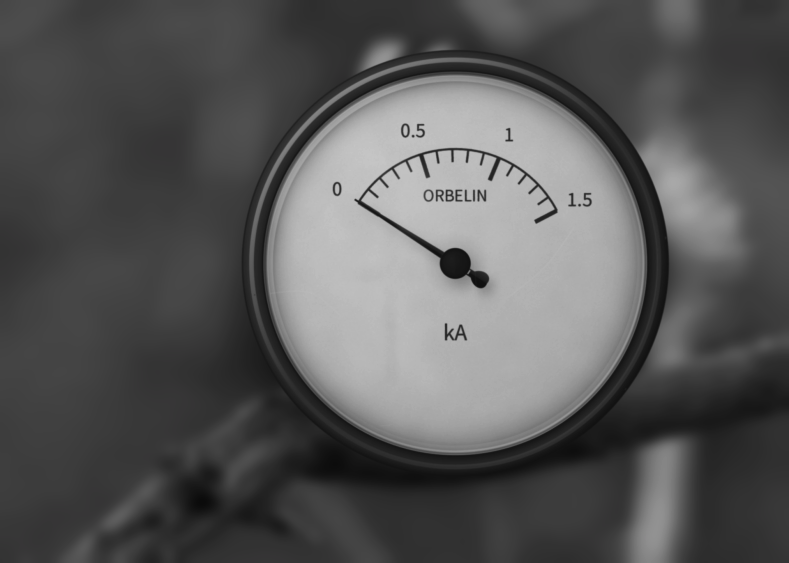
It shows {"value": 0, "unit": "kA"}
